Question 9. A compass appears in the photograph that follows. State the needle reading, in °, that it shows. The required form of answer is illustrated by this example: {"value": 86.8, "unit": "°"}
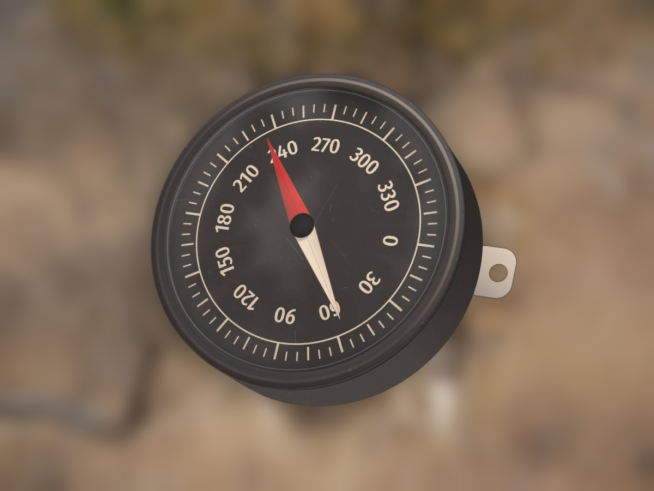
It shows {"value": 235, "unit": "°"}
